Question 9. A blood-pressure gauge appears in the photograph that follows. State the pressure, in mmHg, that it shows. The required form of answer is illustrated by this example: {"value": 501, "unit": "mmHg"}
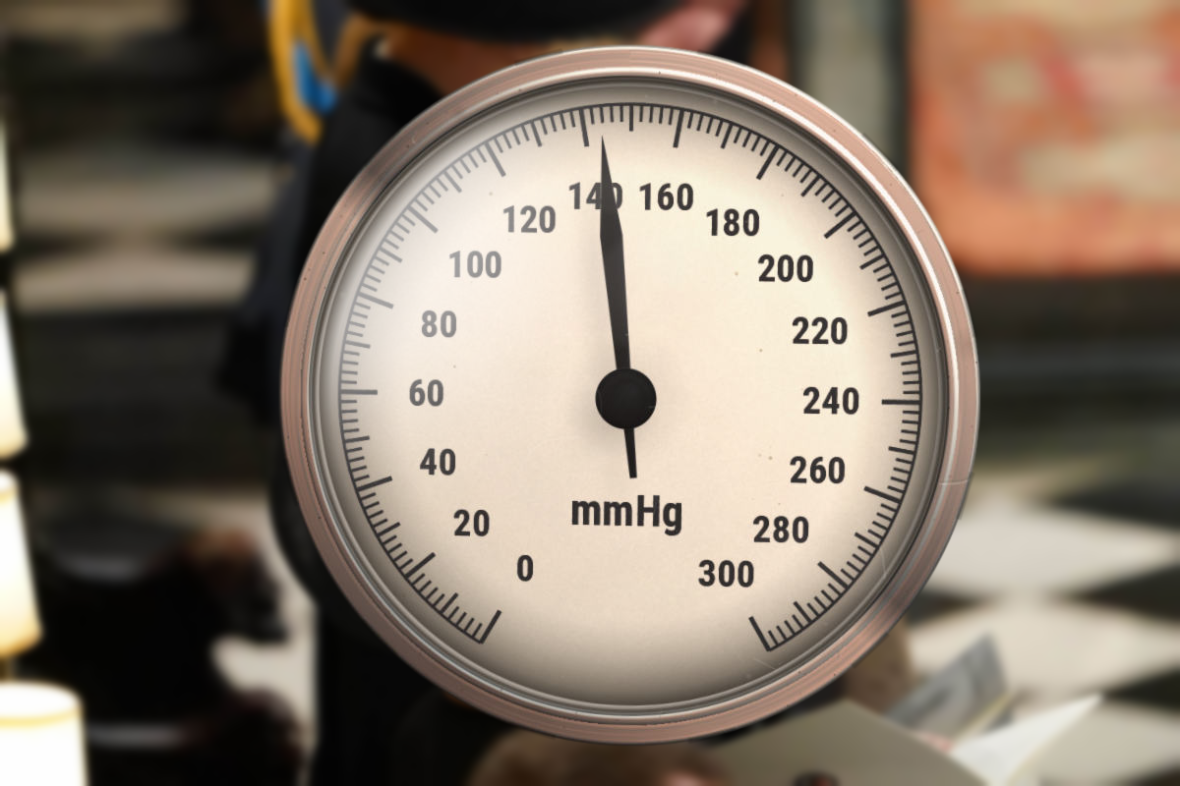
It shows {"value": 144, "unit": "mmHg"}
